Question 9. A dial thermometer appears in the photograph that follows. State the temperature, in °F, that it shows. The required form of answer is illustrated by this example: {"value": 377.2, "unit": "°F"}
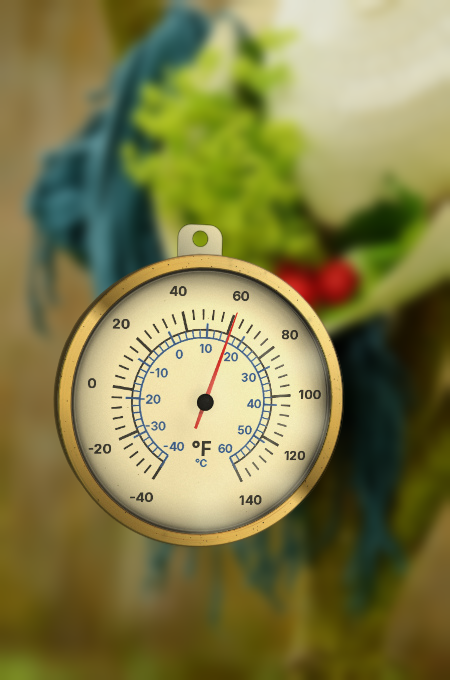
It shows {"value": 60, "unit": "°F"}
